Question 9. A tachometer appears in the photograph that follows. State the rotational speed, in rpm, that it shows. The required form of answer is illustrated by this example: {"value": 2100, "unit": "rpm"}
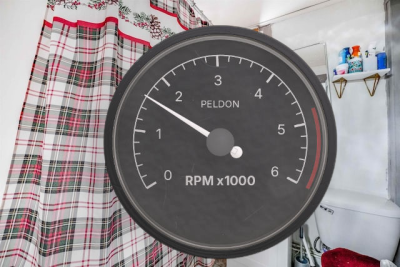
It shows {"value": 1600, "unit": "rpm"}
